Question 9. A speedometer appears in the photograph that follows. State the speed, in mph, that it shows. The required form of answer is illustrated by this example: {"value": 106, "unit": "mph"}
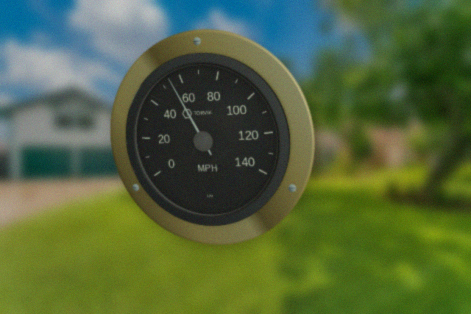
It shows {"value": 55, "unit": "mph"}
